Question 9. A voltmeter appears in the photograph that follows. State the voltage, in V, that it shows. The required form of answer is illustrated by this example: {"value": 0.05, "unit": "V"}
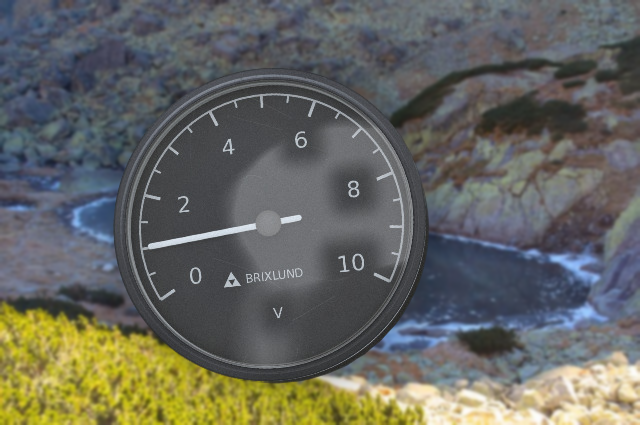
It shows {"value": 1, "unit": "V"}
